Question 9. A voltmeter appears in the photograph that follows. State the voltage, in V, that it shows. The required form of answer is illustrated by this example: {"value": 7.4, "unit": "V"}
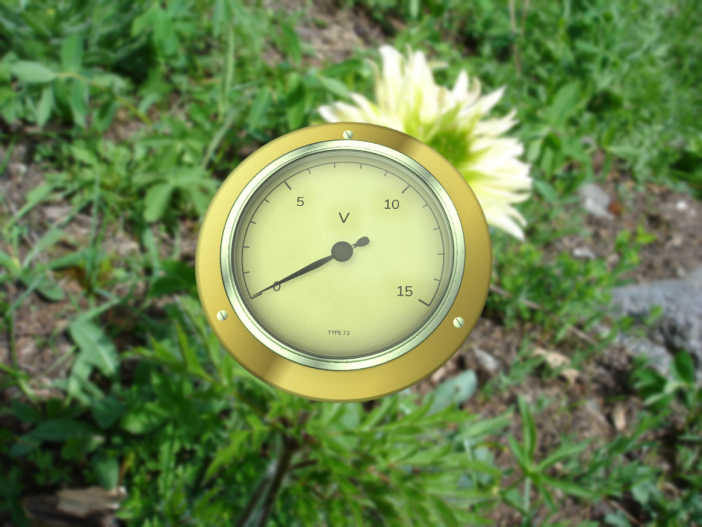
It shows {"value": 0, "unit": "V"}
